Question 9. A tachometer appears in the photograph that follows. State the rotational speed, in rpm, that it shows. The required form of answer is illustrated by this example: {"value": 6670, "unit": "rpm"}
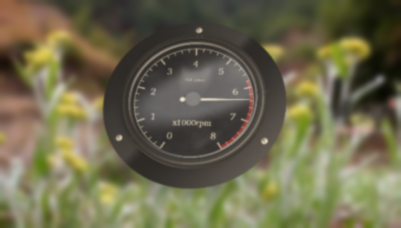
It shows {"value": 6400, "unit": "rpm"}
